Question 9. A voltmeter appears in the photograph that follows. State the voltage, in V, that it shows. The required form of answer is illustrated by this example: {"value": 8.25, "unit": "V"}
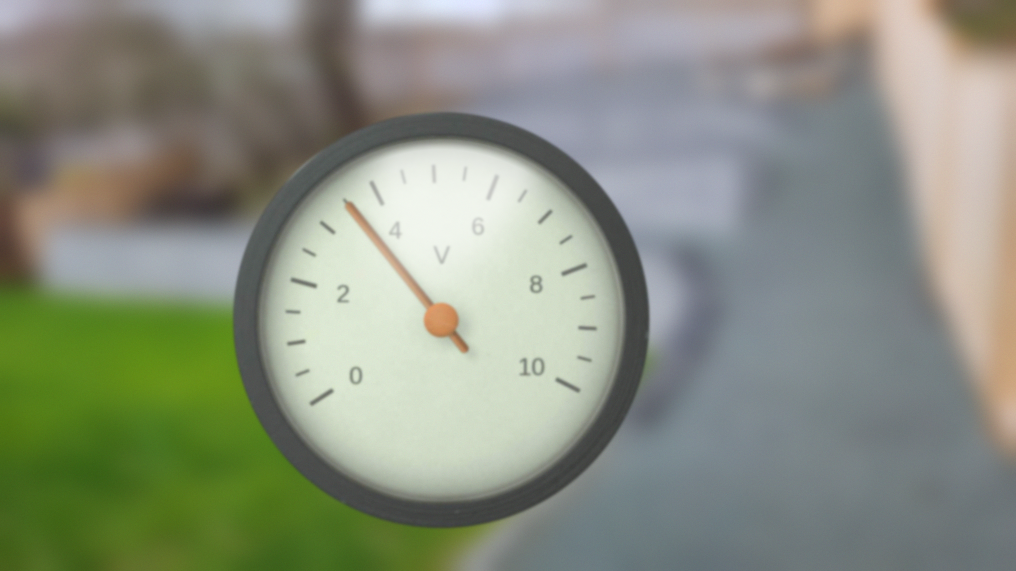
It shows {"value": 3.5, "unit": "V"}
